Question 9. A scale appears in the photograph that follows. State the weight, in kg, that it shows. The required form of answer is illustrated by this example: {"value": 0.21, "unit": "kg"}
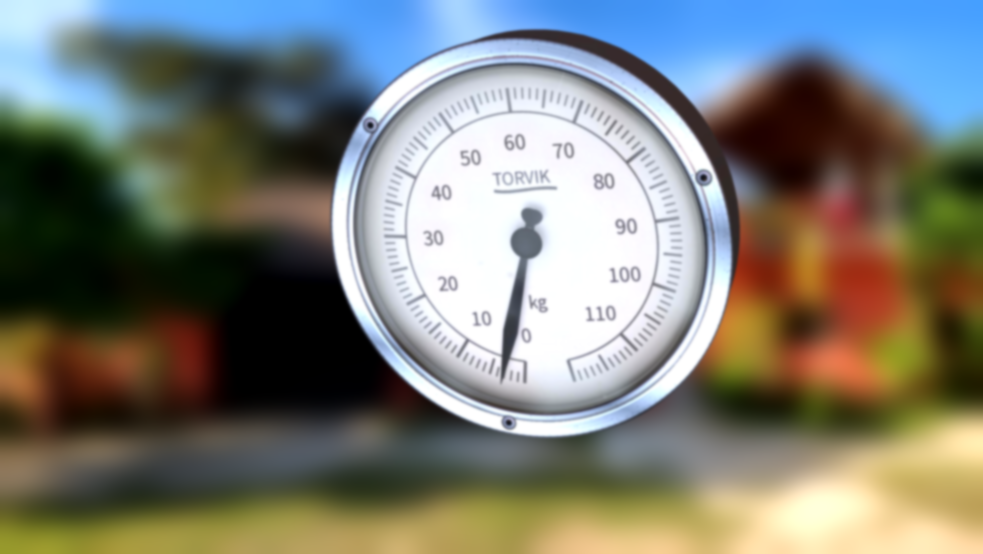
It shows {"value": 3, "unit": "kg"}
